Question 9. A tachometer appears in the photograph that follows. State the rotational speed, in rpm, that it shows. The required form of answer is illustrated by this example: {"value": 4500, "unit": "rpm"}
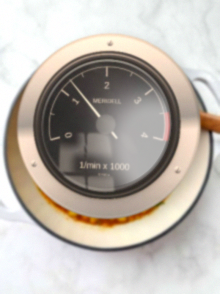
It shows {"value": 1250, "unit": "rpm"}
